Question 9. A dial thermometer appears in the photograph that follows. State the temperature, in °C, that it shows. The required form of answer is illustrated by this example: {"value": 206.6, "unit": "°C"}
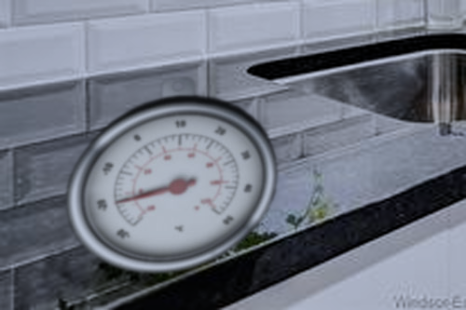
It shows {"value": -20, "unit": "°C"}
